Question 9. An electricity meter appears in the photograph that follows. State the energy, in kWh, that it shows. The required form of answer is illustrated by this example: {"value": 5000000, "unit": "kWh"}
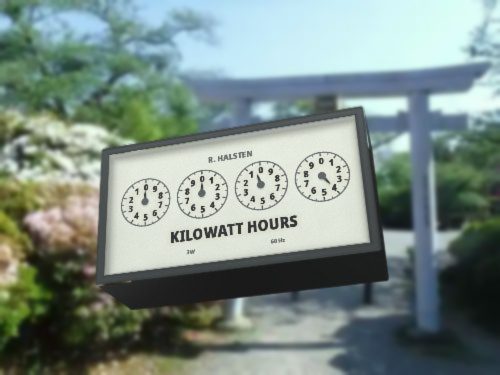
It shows {"value": 4, "unit": "kWh"}
